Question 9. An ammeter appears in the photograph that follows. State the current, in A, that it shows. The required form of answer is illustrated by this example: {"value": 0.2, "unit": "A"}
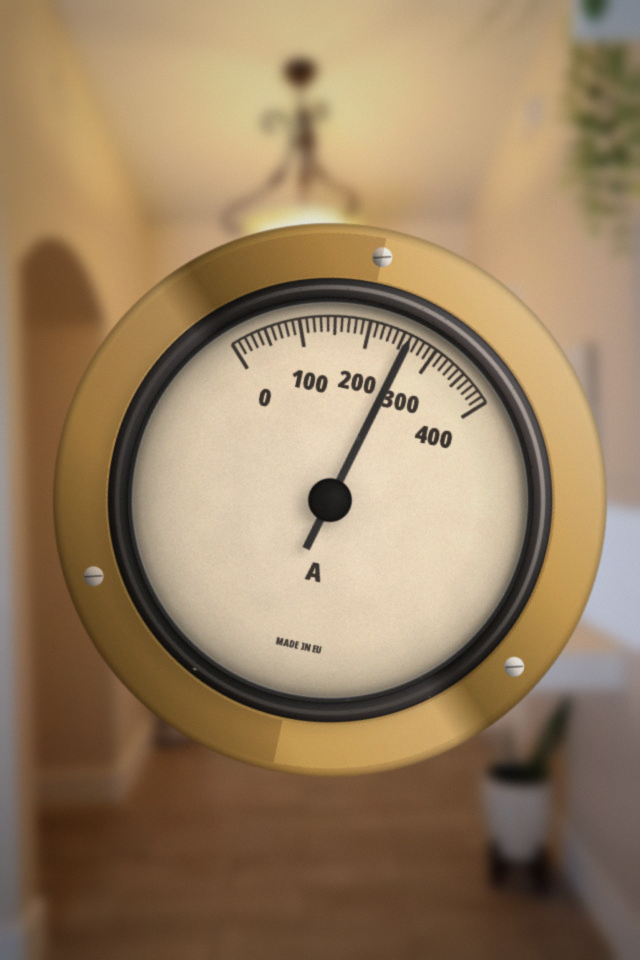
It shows {"value": 260, "unit": "A"}
